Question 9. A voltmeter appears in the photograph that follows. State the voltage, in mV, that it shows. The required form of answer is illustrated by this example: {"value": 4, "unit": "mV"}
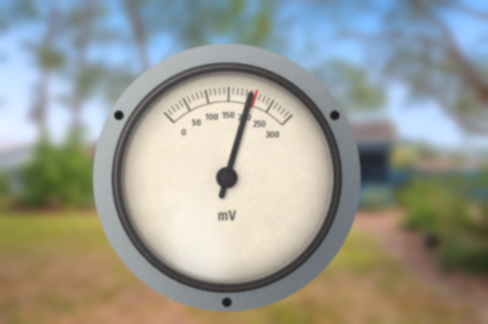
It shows {"value": 200, "unit": "mV"}
